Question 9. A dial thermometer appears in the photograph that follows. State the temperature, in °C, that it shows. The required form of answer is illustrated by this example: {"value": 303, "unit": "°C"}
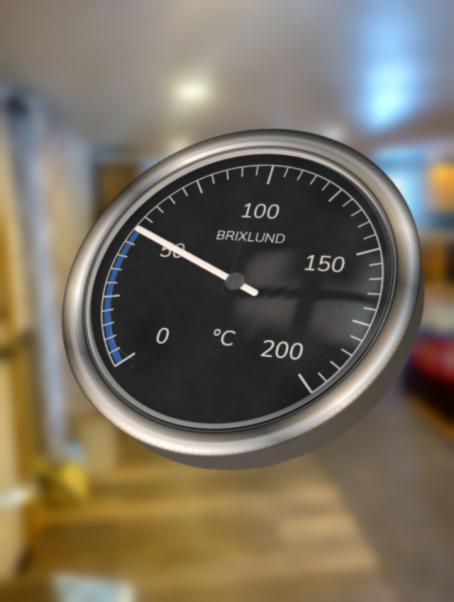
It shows {"value": 50, "unit": "°C"}
